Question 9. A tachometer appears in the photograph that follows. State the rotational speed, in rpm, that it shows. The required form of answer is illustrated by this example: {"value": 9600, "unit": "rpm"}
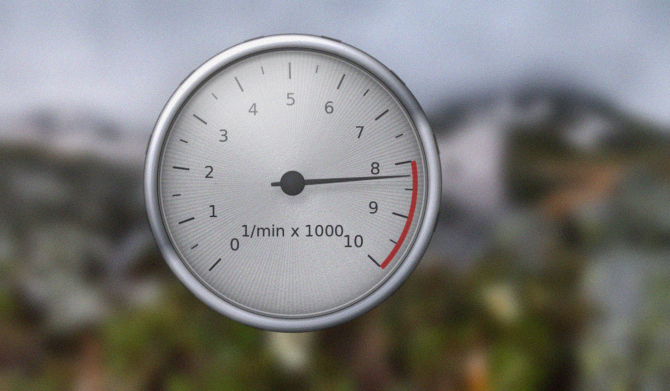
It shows {"value": 8250, "unit": "rpm"}
